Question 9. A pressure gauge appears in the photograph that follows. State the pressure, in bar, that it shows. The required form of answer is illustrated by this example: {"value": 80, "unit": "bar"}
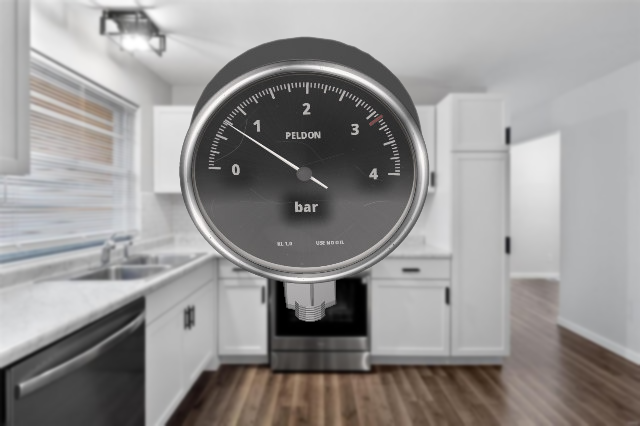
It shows {"value": 0.75, "unit": "bar"}
